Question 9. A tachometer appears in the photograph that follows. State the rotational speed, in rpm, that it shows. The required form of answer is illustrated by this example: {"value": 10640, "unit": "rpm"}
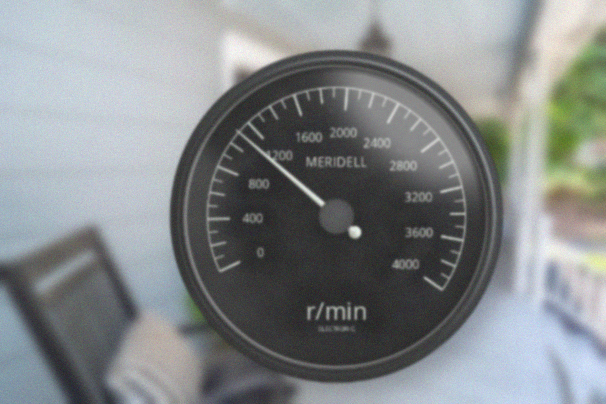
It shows {"value": 1100, "unit": "rpm"}
